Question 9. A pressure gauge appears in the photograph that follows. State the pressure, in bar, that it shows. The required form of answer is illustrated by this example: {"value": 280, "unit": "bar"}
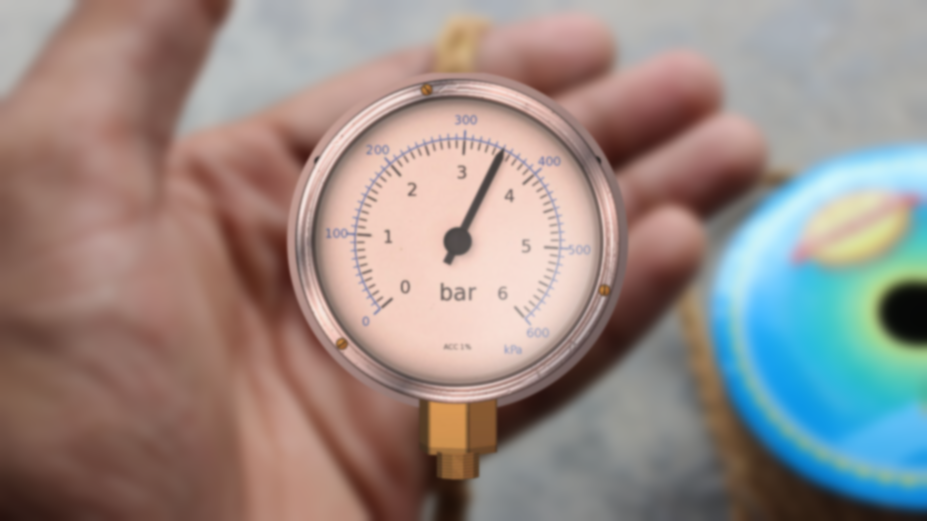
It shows {"value": 3.5, "unit": "bar"}
